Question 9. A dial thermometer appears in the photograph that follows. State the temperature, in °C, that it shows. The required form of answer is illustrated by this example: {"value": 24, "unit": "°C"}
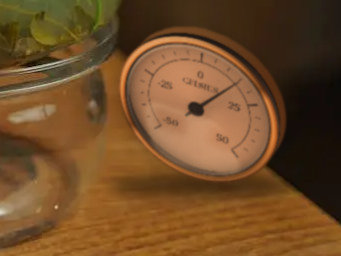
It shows {"value": 15, "unit": "°C"}
